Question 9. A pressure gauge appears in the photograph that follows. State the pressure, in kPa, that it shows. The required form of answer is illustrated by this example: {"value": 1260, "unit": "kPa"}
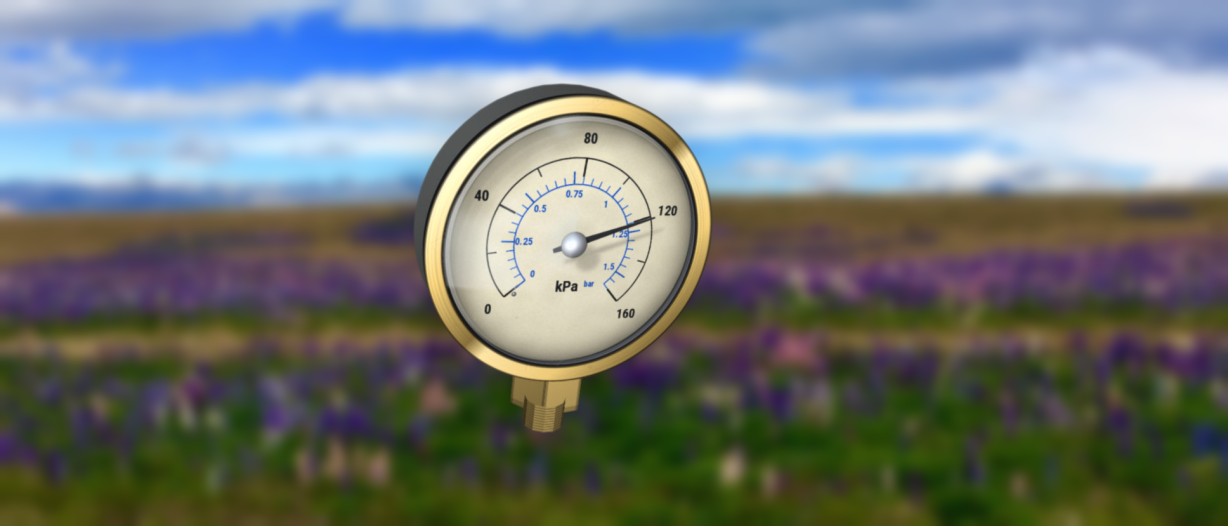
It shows {"value": 120, "unit": "kPa"}
